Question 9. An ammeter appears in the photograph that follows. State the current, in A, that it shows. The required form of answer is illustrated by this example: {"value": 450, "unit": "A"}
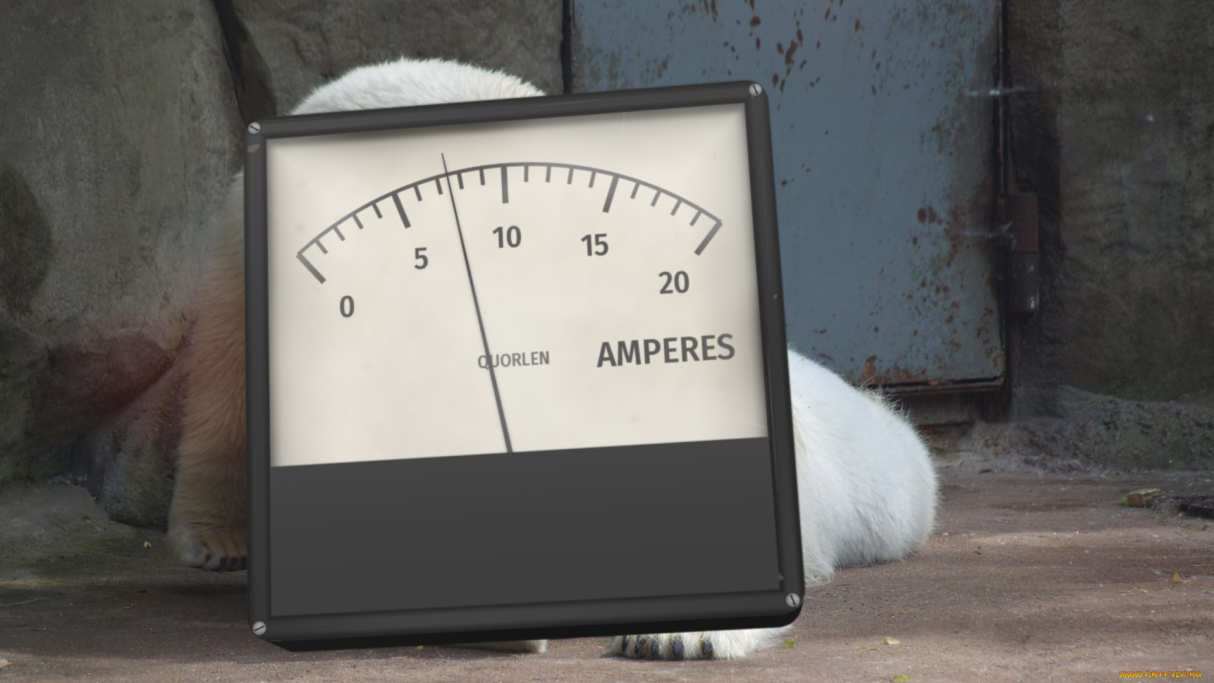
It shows {"value": 7.5, "unit": "A"}
